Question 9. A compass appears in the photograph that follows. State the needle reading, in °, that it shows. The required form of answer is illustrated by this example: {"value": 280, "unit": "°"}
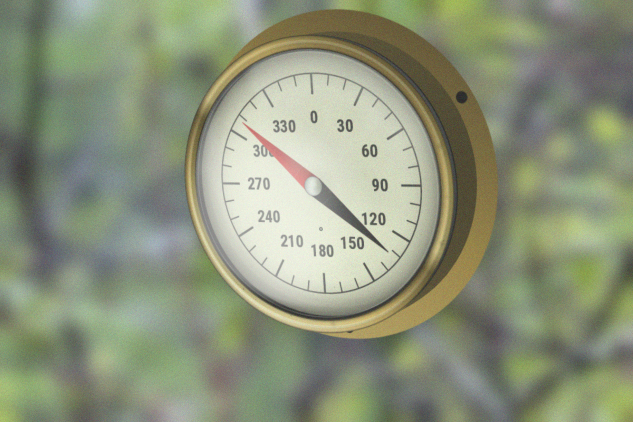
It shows {"value": 310, "unit": "°"}
